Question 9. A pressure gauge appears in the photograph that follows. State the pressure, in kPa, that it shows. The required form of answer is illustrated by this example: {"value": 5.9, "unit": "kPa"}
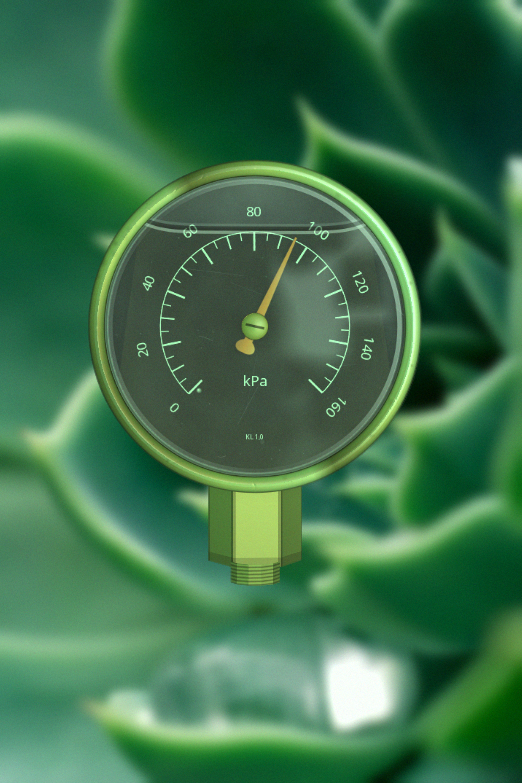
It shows {"value": 95, "unit": "kPa"}
